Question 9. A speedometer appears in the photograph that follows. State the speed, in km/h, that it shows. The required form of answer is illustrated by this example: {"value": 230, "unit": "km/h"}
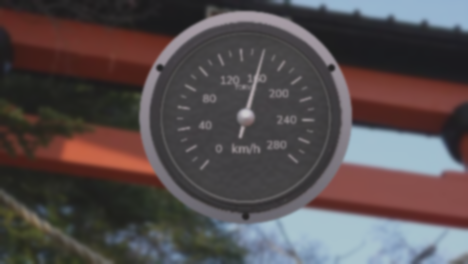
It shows {"value": 160, "unit": "km/h"}
